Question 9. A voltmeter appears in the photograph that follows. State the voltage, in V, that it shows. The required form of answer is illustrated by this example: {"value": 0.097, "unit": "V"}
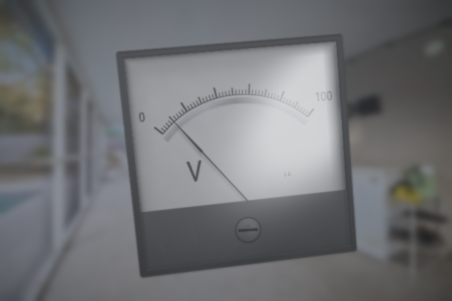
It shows {"value": 10, "unit": "V"}
